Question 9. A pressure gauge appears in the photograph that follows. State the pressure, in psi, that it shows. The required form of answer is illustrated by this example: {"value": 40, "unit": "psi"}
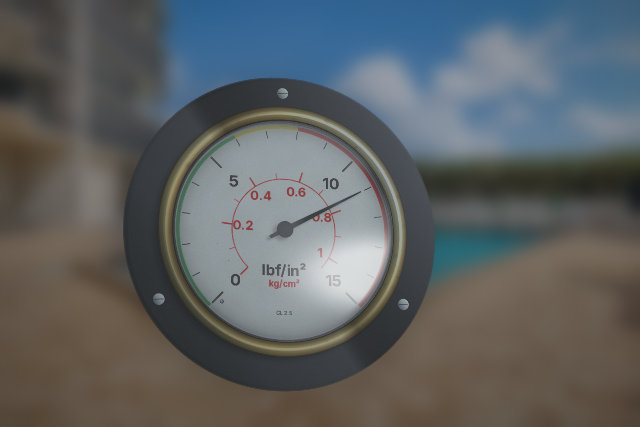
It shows {"value": 11, "unit": "psi"}
